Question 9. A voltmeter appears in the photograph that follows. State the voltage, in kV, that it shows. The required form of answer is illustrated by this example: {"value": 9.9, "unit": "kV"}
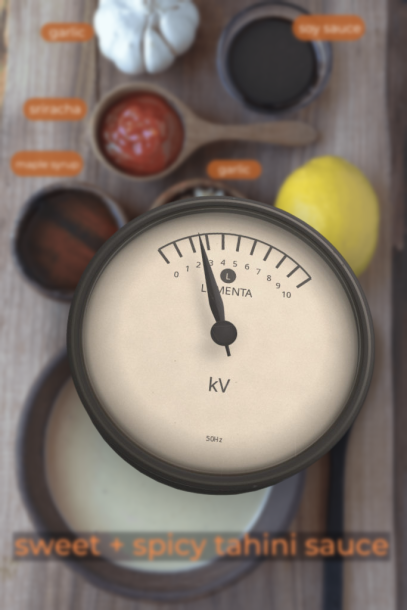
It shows {"value": 2.5, "unit": "kV"}
